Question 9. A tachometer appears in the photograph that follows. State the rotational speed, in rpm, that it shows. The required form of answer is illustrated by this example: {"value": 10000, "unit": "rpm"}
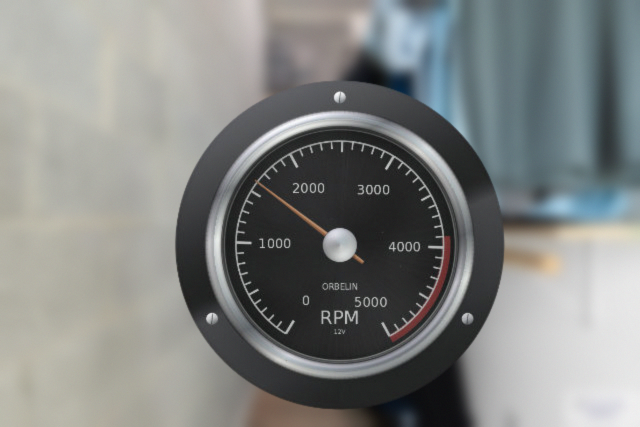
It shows {"value": 1600, "unit": "rpm"}
